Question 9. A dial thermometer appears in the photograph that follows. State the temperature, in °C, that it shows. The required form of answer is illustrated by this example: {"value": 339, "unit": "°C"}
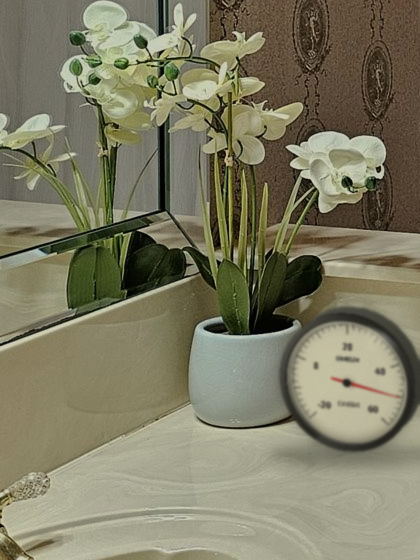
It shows {"value": 50, "unit": "°C"}
